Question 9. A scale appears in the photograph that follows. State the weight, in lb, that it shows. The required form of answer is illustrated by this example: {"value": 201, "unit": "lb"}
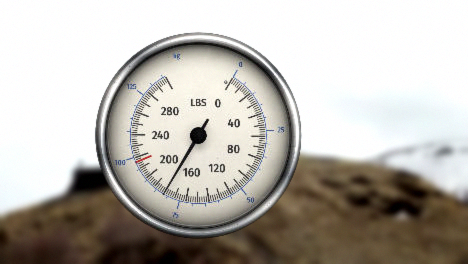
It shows {"value": 180, "unit": "lb"}
